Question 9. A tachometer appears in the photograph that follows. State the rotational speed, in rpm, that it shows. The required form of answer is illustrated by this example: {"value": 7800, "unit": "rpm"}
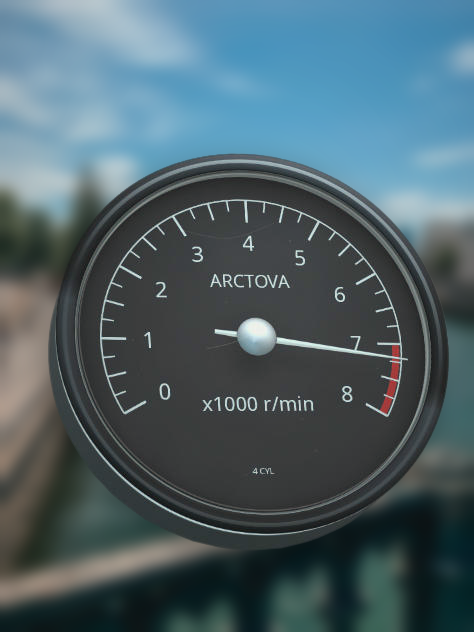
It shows {"value": 7250, "unit": "rpm"}
